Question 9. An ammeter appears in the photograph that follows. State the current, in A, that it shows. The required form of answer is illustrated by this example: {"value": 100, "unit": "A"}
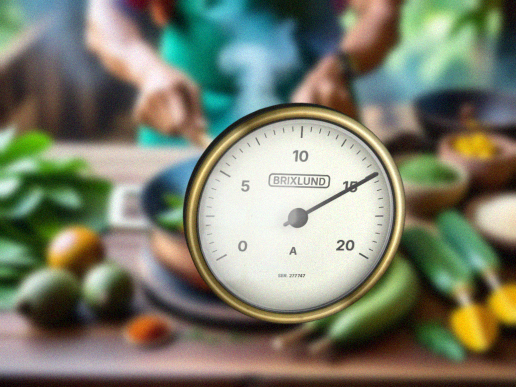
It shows {"value": 15, "unit": "A"}
